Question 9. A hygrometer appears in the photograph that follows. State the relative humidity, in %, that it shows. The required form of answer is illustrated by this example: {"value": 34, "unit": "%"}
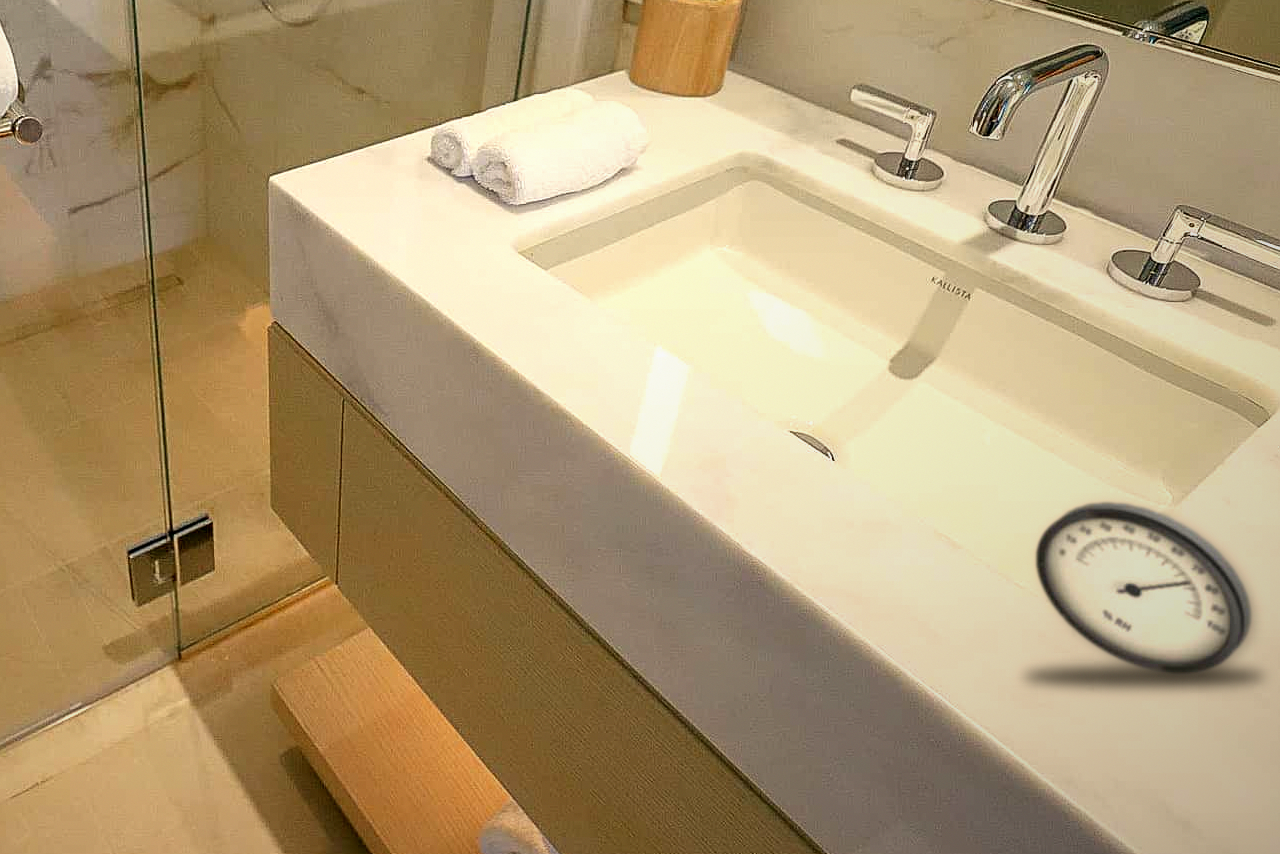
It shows {"value": 75, "unit": "%"}
